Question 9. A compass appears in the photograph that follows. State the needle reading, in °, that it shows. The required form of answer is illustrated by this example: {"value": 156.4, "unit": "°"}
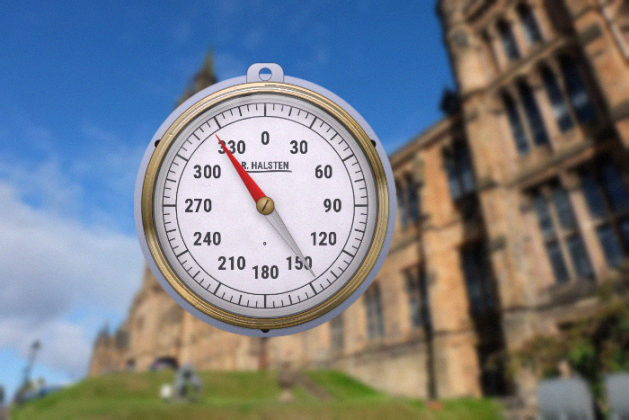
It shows {"value": 325, "unit": "°"}
